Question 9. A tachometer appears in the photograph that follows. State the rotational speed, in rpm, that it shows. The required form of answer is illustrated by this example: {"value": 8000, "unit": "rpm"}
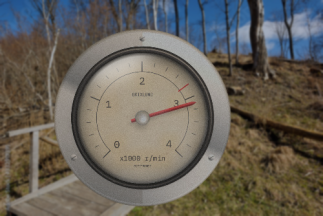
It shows {"value": 3100, "unit": "rpm"}
